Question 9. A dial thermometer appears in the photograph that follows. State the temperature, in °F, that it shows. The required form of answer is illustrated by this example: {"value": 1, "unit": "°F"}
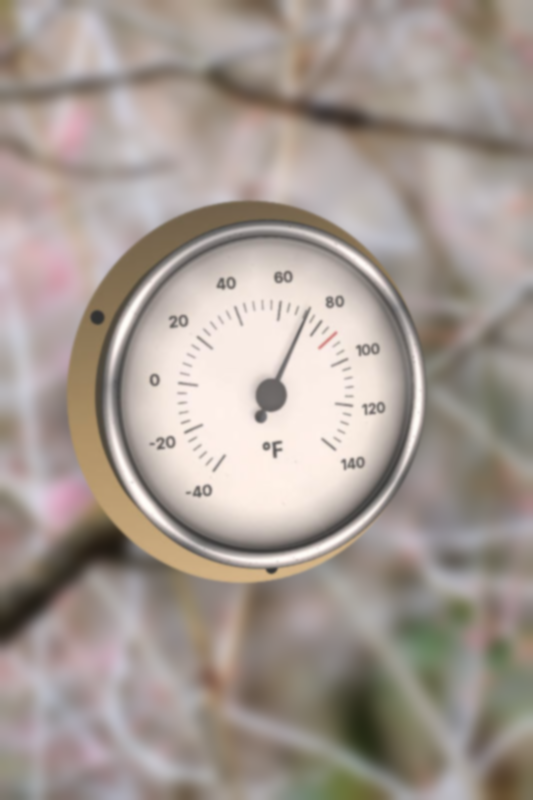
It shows {"value": 72, "unit": "°F"}
